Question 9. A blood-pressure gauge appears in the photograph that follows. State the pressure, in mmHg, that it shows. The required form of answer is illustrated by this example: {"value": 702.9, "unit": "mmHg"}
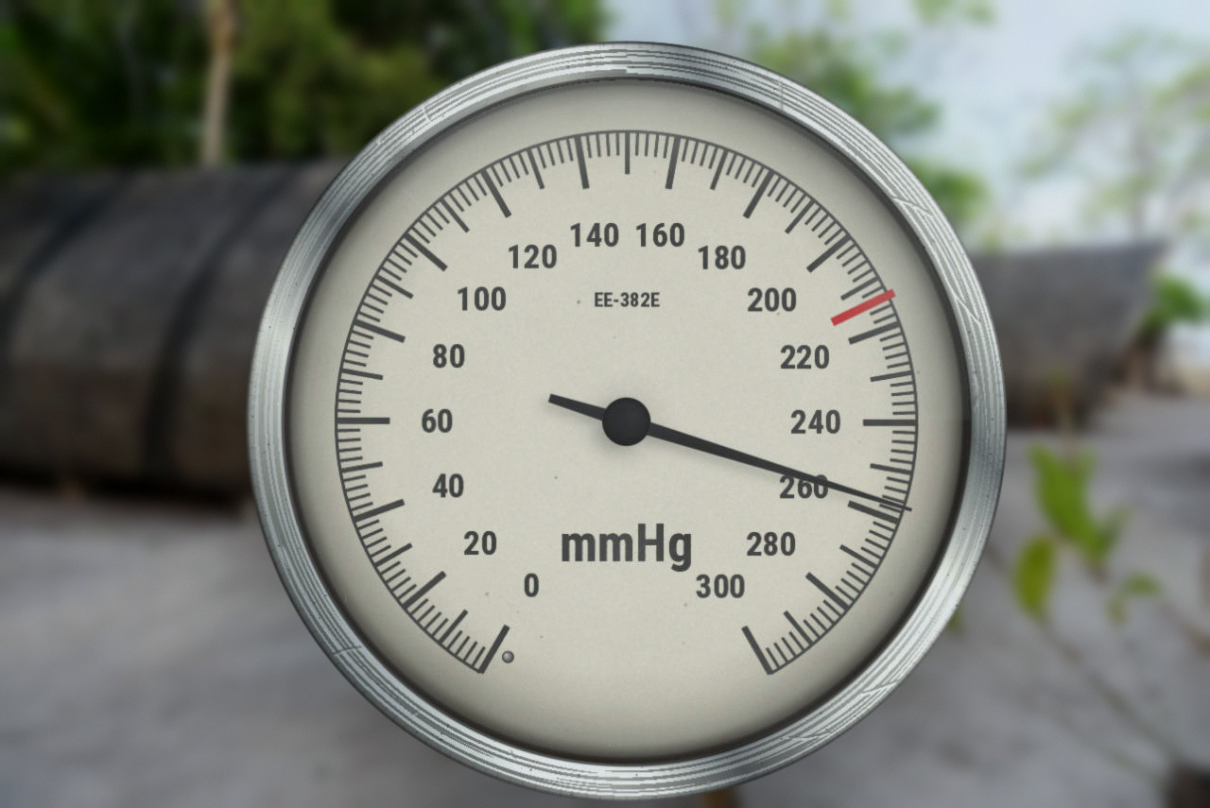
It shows {"value": 257, "unit": "mmHg"}
